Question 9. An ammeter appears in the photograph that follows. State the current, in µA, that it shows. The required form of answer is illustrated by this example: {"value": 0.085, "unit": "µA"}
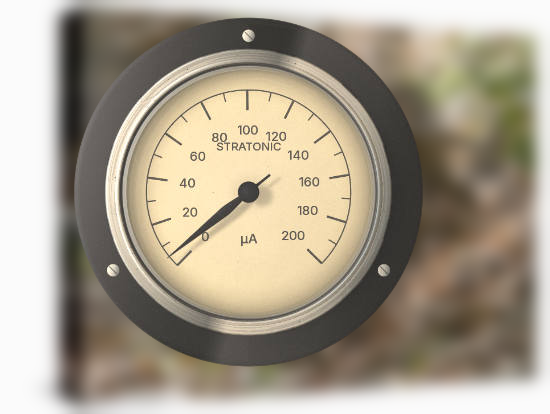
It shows {"value": 5, "unit": "µA"}
